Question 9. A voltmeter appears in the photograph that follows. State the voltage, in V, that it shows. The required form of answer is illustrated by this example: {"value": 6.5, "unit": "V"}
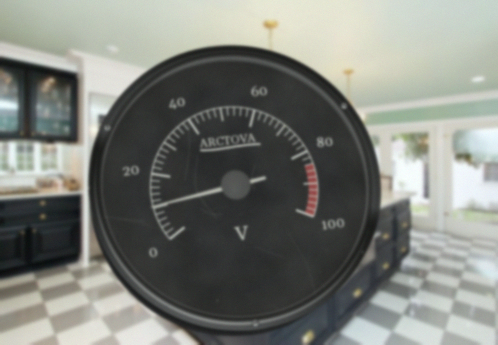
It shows {"value": 10, "unit": "V"}
